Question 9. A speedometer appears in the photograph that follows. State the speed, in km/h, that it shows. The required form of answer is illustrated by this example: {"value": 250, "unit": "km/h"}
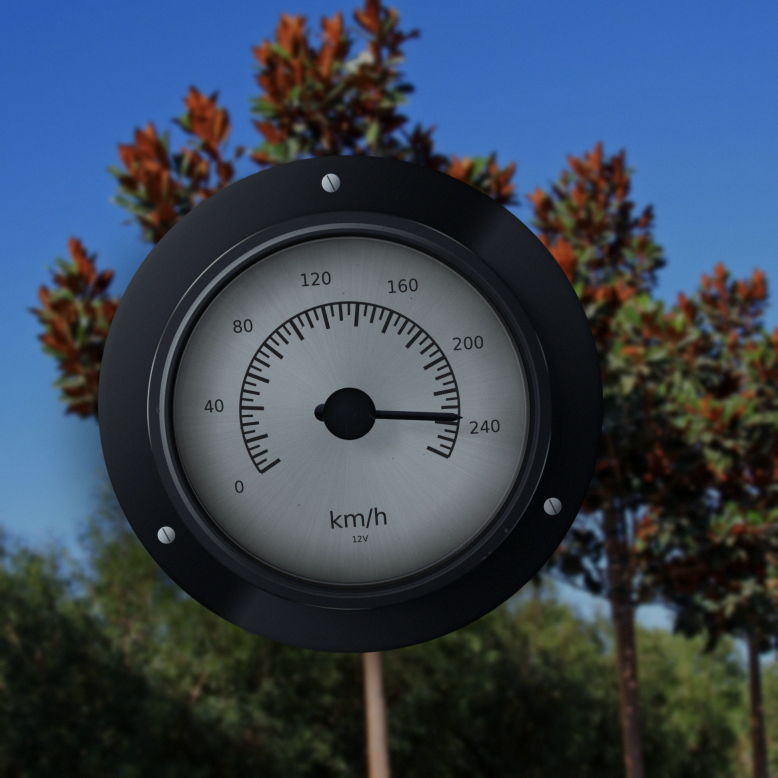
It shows {"value": 235, "unit": "km/h"}
